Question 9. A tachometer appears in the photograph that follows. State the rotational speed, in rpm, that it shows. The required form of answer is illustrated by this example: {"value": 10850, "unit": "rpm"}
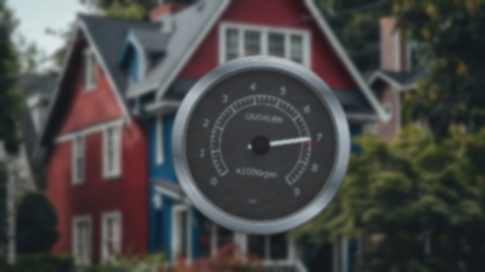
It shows {"value": 7000, "unit": "rpm"}
